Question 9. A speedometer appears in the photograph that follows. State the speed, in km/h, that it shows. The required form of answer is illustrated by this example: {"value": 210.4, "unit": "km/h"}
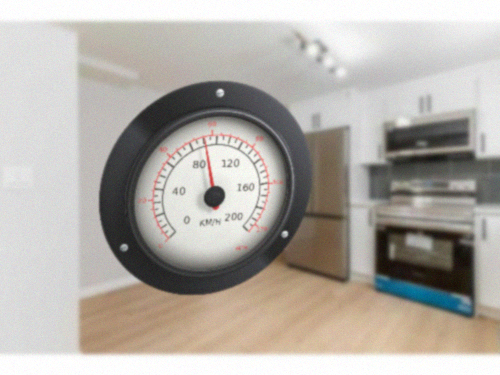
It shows {"value": 90, "unit": "km/h"}
